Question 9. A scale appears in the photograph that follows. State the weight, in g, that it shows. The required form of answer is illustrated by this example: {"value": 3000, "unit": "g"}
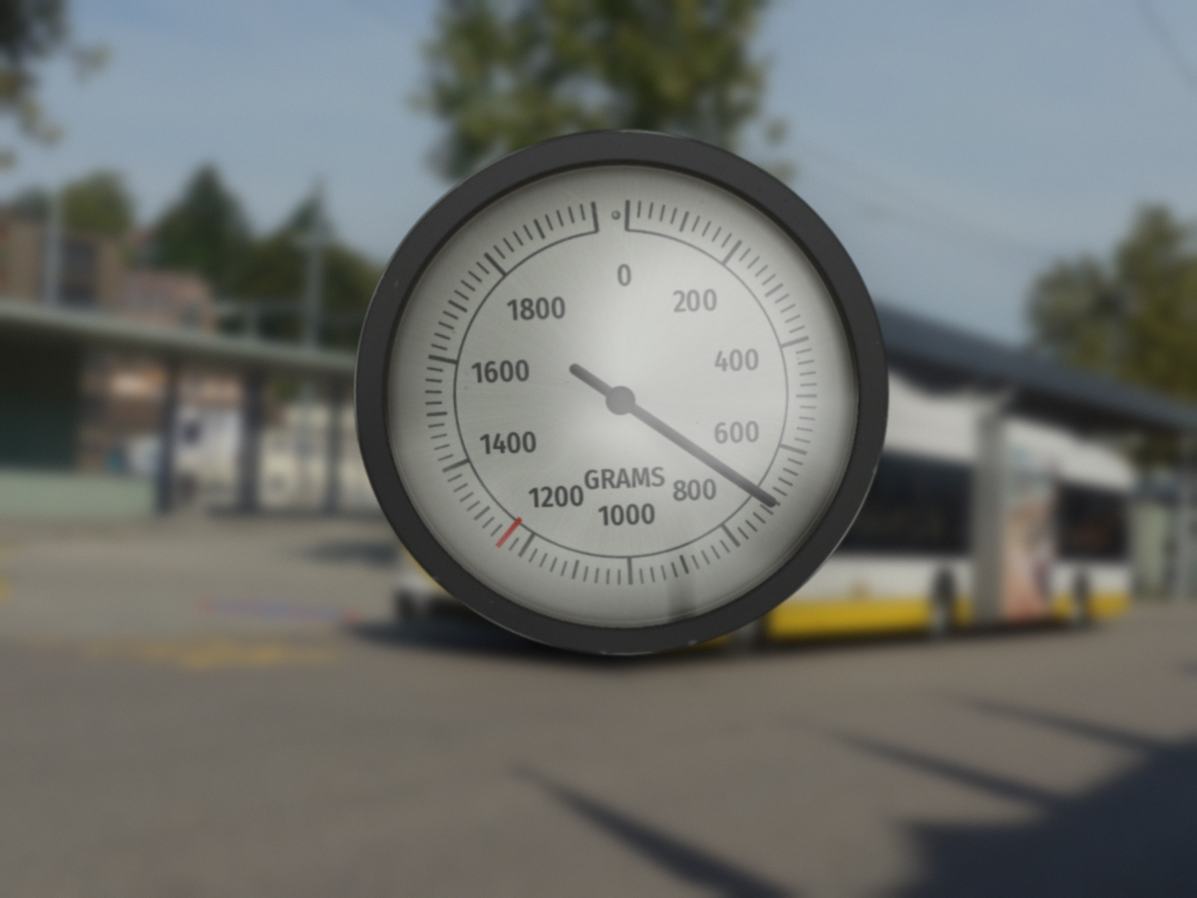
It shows {"value": 700, "unit": "g"}
